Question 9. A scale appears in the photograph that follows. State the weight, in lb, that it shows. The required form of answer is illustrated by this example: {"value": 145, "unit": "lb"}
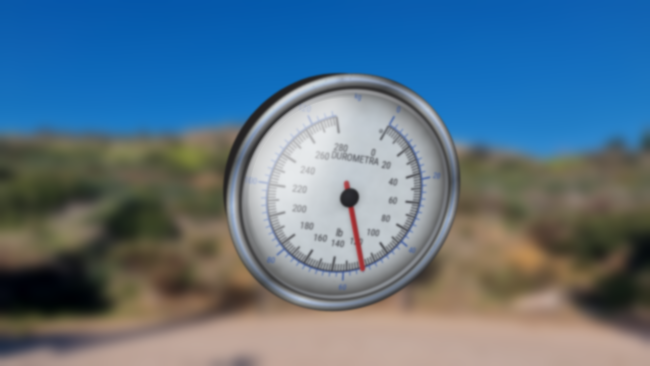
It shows {"value": 120, "unit": "lb"}
